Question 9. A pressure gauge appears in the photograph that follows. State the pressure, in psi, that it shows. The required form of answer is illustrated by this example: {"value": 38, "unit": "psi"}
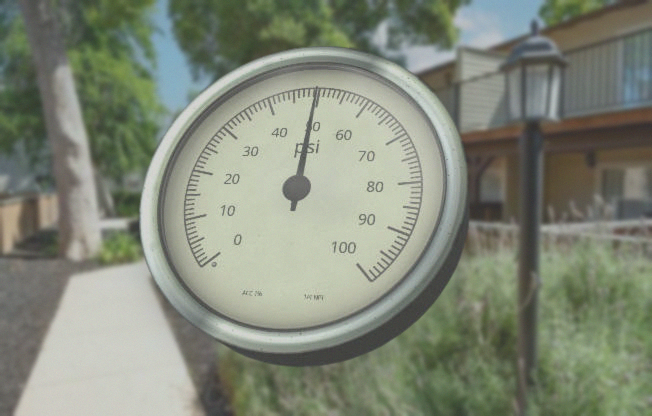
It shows {"value": 50, "unit": "psi"}
